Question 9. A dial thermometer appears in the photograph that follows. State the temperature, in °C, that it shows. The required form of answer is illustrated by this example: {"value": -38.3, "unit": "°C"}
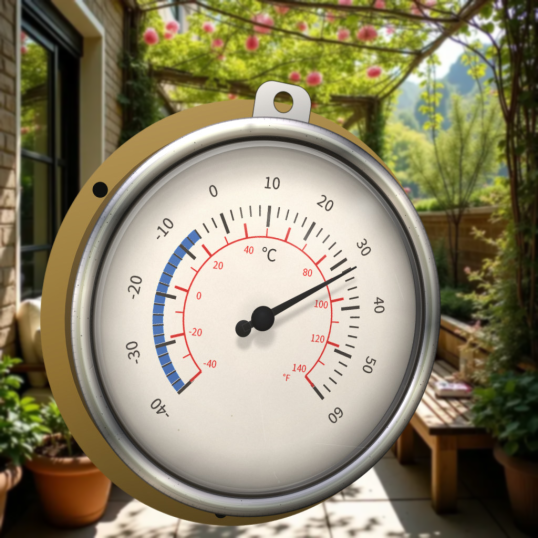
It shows {"value": 32, "unit": "°C"}
